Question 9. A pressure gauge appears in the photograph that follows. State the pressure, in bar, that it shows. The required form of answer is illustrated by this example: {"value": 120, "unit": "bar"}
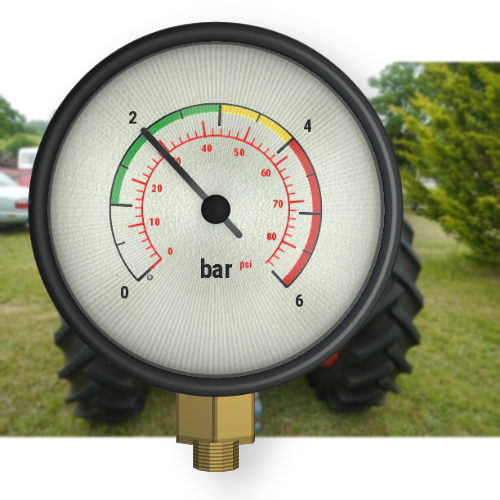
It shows {"value": 2, "unit": "bar"}
